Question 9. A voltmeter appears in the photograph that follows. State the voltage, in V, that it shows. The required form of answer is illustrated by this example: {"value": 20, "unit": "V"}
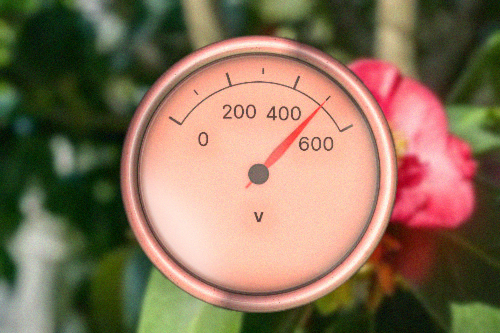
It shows {"value": 500, "unit": "V"}
